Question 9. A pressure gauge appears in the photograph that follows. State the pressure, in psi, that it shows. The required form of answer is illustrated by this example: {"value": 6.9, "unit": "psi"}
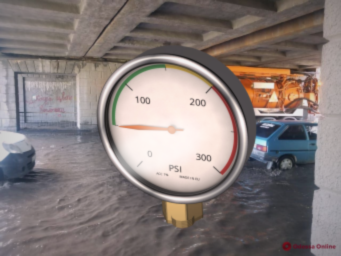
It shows {"value": 50, "unit": "psi"}
